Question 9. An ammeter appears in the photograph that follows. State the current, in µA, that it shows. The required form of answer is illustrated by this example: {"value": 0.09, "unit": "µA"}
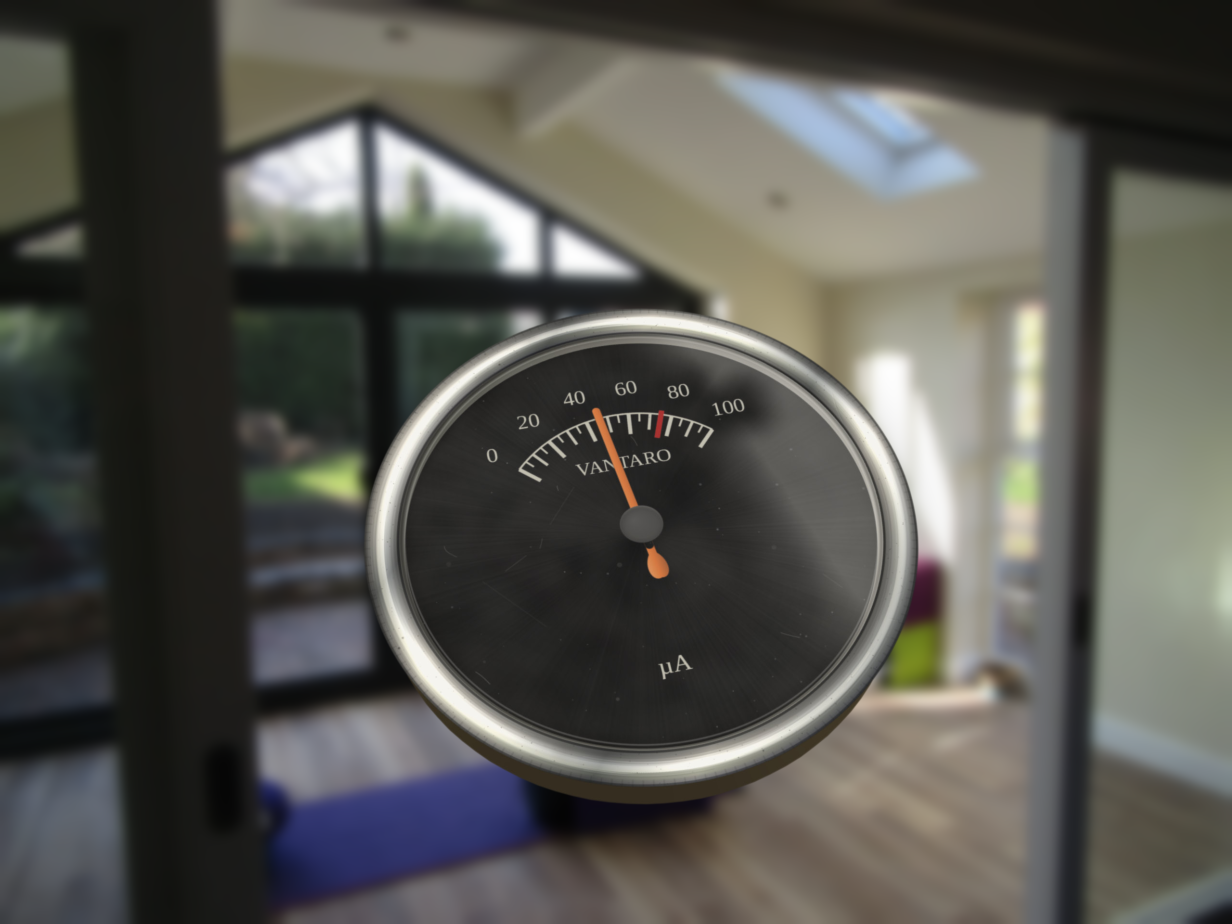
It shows {"value": 45, "unit": "µA"}
